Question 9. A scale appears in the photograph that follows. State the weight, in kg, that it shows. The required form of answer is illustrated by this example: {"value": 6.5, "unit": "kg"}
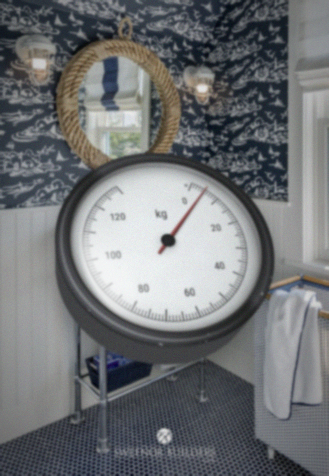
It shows {"value": 5, "unit": "kg"}
